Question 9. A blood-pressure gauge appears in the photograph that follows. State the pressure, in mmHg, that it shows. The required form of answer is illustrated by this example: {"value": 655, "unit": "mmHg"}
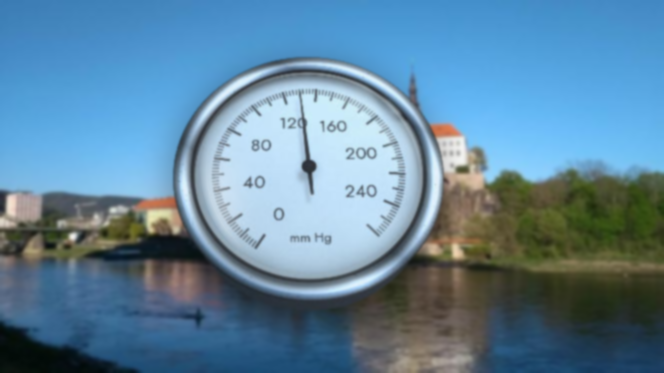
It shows {"value": 130, "unit": "mmHg"}
